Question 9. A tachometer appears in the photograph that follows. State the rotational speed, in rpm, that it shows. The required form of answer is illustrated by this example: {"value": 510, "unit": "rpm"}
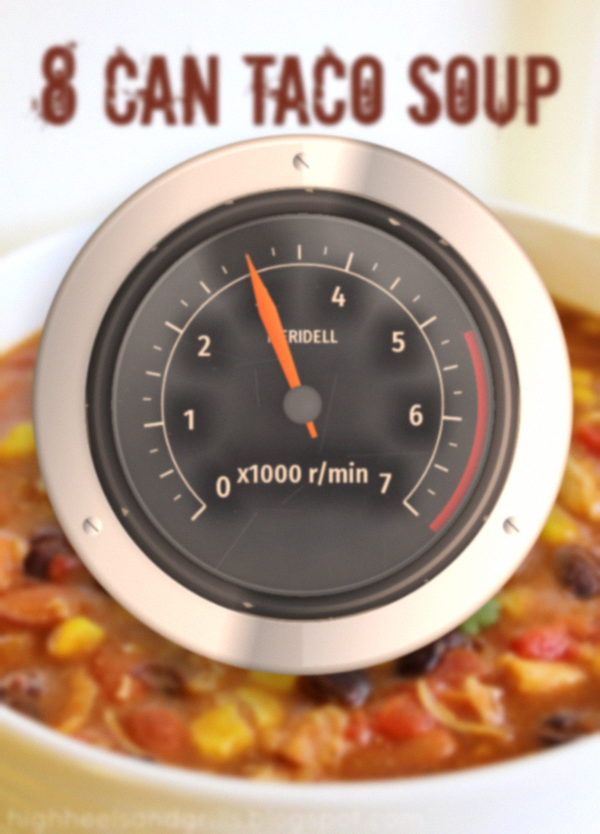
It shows {"value": 3000, "unit": "rpm"}
